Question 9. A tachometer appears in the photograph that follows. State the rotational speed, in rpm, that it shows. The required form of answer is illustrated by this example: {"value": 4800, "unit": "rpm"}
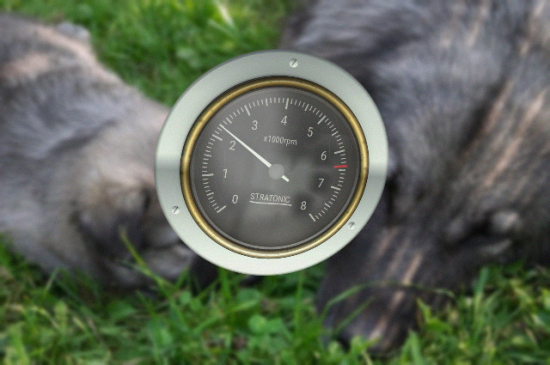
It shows {"value": 2300, "unit": "rpm"}
